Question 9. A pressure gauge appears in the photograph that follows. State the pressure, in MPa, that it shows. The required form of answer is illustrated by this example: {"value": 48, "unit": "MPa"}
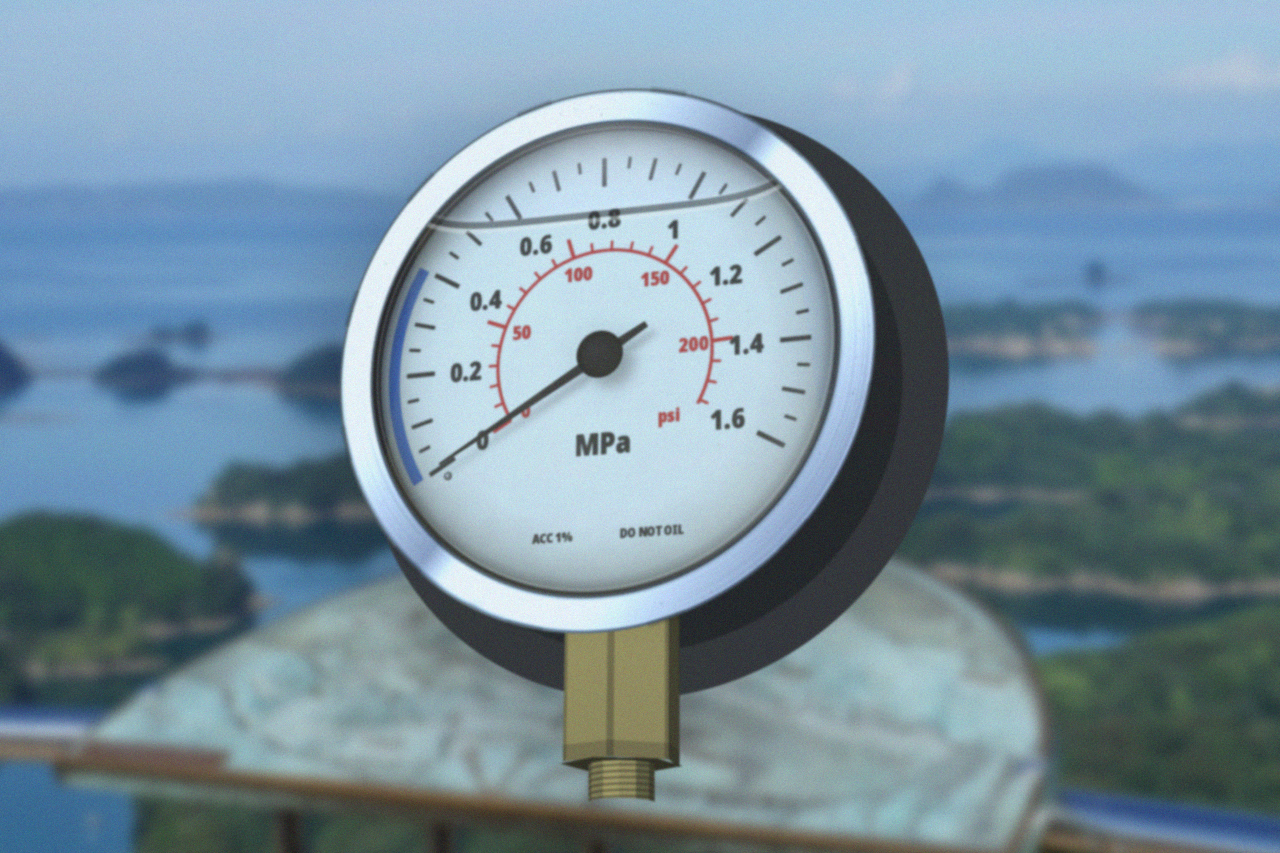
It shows {"value": 0, "unit": "MPa"}
